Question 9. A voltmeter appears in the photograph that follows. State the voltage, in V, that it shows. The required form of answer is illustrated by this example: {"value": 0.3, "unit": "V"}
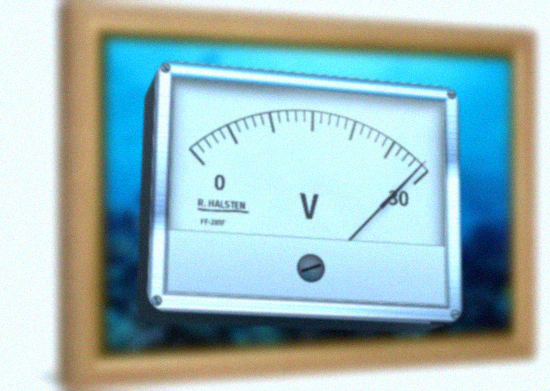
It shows {"value": 29, "unit": "V"}
